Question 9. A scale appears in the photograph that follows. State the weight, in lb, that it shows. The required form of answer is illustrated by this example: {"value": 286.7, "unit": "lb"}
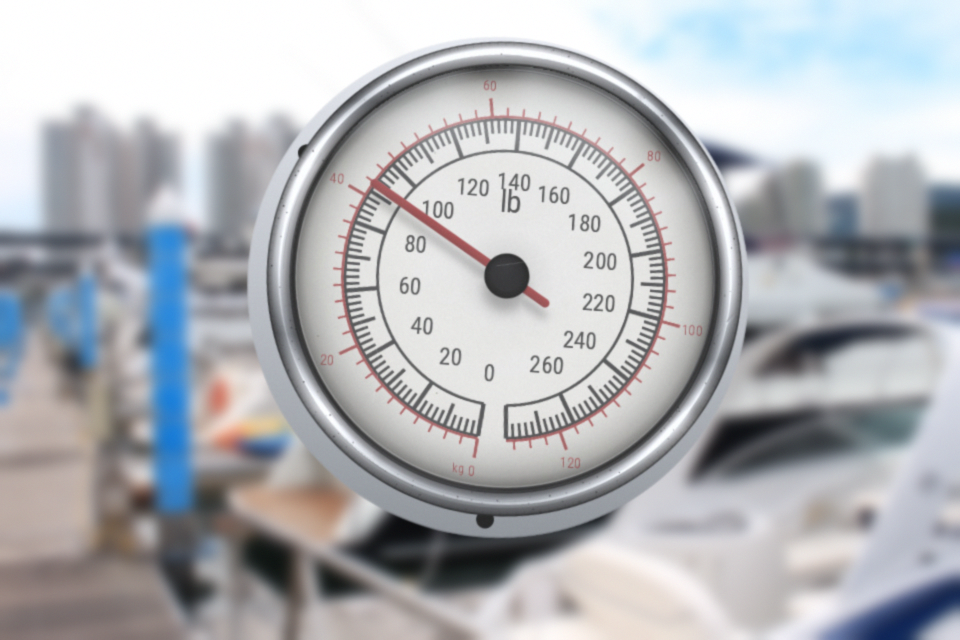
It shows {"value": 92, "unit": "lb"}
